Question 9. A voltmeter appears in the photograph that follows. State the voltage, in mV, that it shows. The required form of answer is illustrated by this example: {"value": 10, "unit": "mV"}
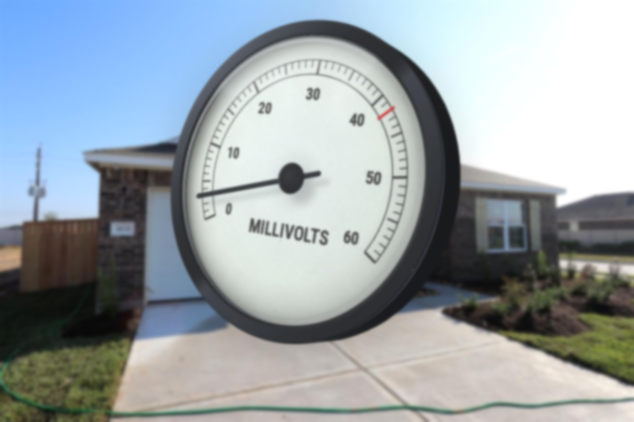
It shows {"value": 3, "unit": "mV"}
